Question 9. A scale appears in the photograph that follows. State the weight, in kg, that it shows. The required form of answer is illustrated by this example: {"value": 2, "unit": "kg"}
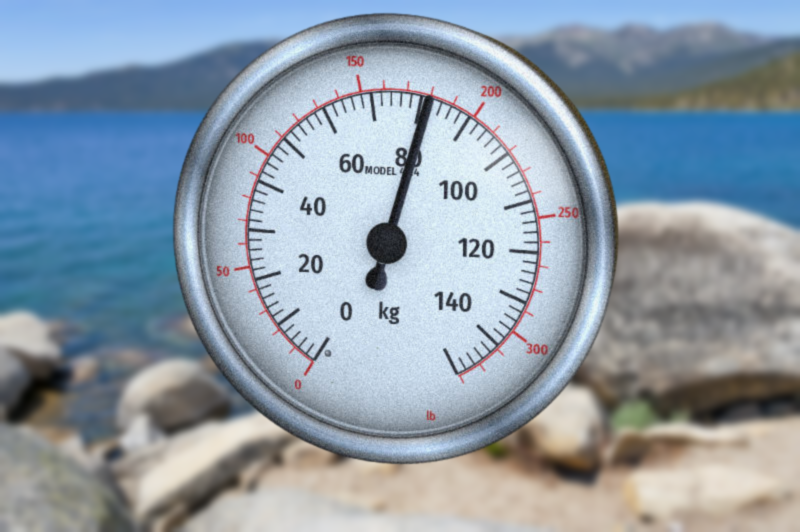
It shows {"value": 82, "unit": "kg"}
